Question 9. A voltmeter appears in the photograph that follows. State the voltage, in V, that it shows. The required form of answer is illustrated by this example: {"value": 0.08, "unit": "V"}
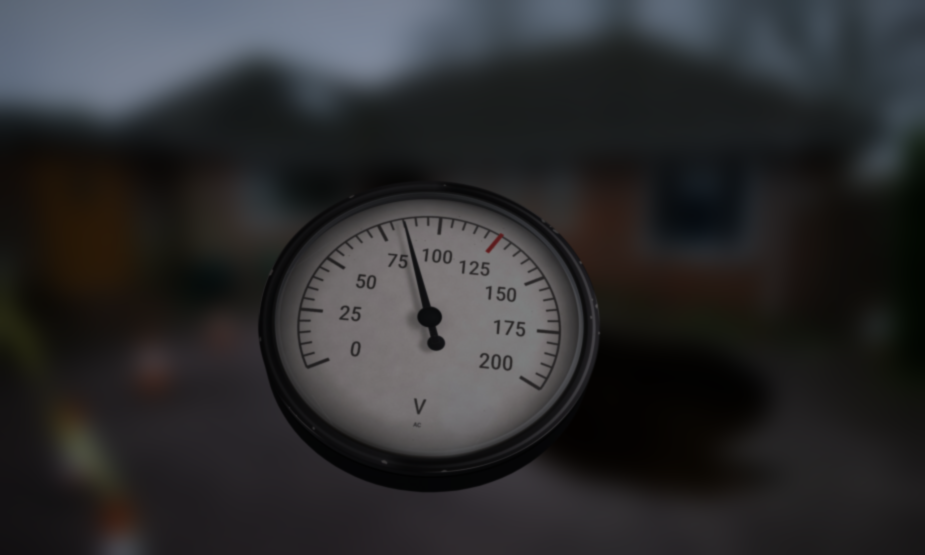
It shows {"value": 85, "unit": "V"}
